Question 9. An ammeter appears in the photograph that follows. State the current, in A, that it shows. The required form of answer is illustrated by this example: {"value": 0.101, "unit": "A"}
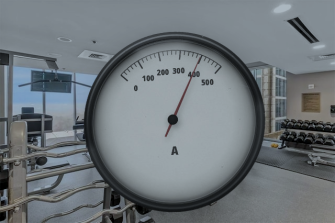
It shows {"value": 400, "unit": "A"}
